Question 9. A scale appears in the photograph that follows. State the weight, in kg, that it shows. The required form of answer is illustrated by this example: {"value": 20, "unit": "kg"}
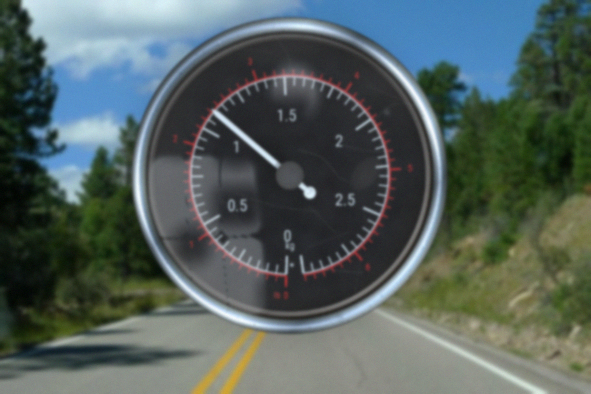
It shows {"value": 1.1, "unit": "kg"}
